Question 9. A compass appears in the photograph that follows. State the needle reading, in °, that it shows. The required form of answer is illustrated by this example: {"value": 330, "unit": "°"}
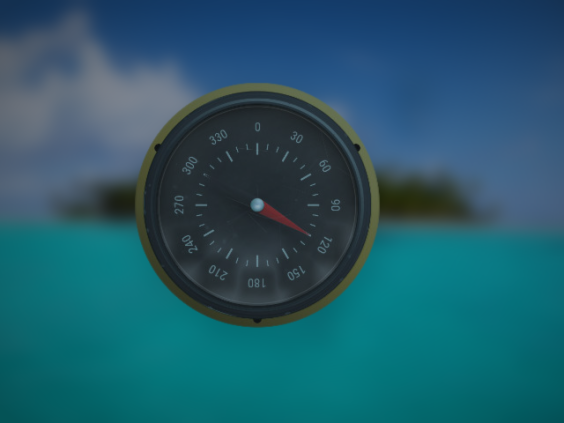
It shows {"value": 120, "unit": "°"}
